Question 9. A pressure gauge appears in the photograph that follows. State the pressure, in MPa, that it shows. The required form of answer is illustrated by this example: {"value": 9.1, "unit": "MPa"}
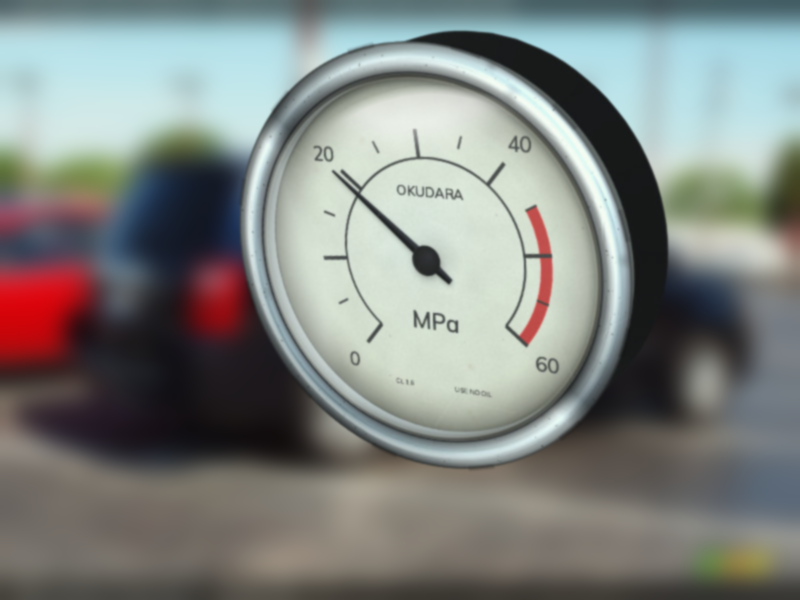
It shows {"value": 20, "unit": "MPa"}
